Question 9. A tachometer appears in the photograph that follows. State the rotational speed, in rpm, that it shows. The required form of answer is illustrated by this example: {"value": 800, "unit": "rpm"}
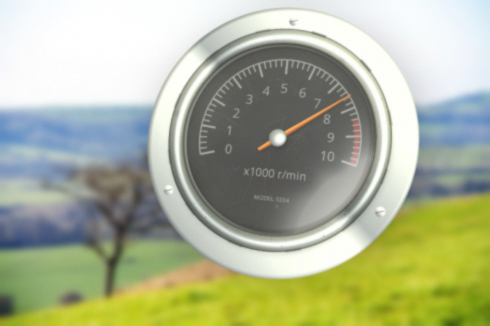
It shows {"value": 7600, "unit": "rpm"}
